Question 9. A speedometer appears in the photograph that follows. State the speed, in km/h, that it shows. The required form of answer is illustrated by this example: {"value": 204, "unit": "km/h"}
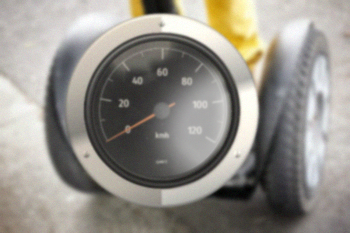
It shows {"value": 0, "unit": "km/h"}
